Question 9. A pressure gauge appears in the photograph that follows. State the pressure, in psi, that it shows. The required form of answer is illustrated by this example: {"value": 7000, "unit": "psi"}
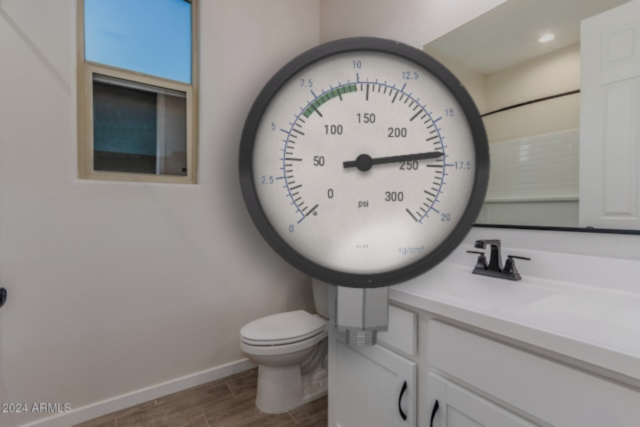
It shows {"value": 240, "unit": "psi"}
